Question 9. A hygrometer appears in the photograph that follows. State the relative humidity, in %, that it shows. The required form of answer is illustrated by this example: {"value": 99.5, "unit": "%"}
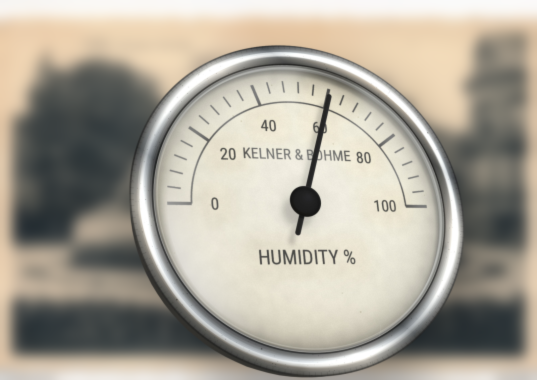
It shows {"value": 60, "unit": "%"}
